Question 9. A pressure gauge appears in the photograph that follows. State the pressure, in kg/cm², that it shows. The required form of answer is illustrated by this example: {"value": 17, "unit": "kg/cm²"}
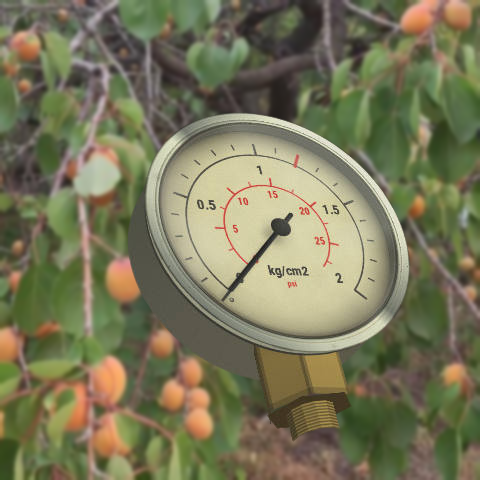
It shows {"value": 0, "unit": "kg/cm²"}
